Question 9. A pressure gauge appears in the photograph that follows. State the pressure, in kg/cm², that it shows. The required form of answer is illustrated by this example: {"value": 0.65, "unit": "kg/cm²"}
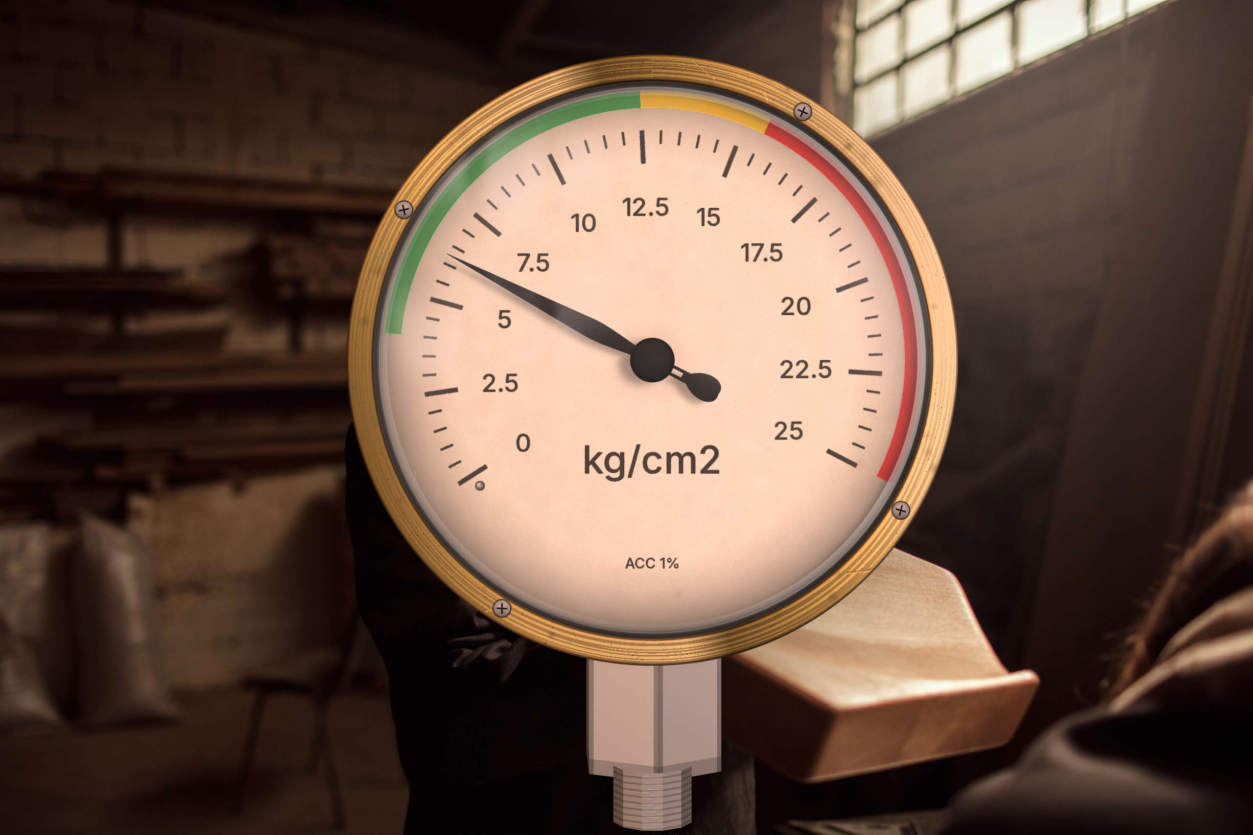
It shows {"value": 6.25, "unit": "kg/cm²"}
